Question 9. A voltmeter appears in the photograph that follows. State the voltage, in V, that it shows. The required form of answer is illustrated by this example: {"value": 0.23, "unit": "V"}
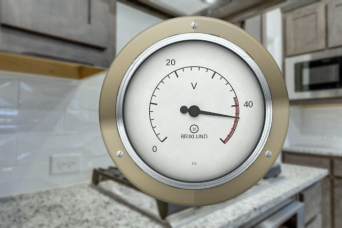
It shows {"value": 43, "unit": "V"}
